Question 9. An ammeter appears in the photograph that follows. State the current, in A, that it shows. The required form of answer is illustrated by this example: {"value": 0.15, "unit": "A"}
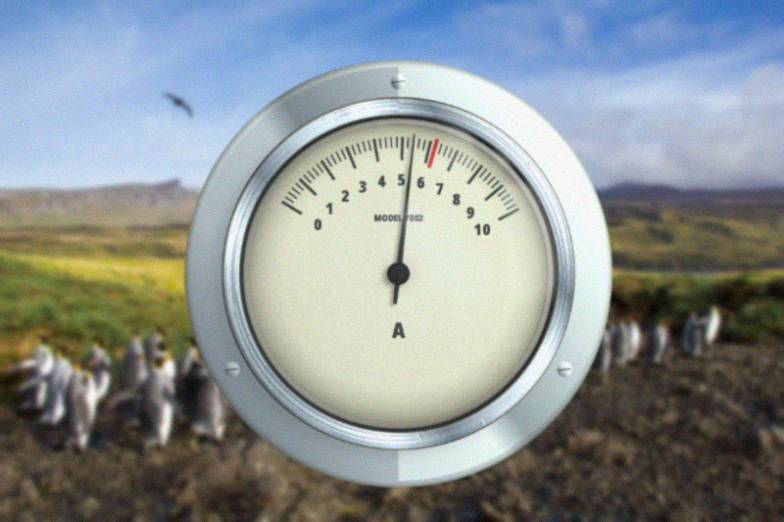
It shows {"value": 5.4, "unit": "A"}
